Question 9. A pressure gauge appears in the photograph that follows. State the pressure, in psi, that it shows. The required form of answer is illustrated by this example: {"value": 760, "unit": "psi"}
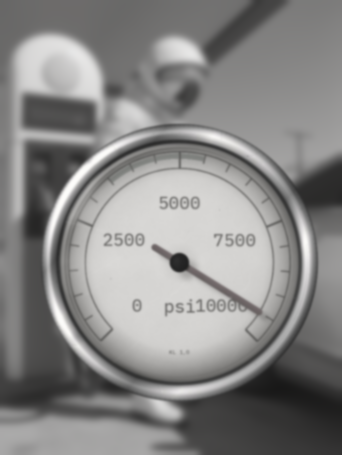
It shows {"value": 9500, "unit": "psi"}
